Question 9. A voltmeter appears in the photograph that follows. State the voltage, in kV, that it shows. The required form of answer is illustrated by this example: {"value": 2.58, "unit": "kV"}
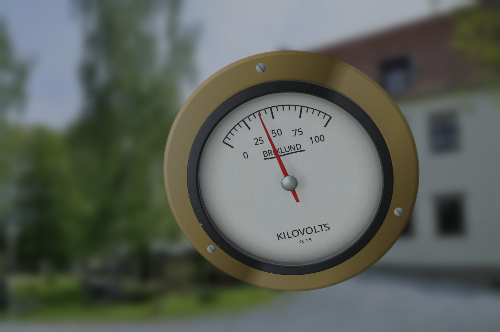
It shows {"value": 40, "unit": "kV"}
